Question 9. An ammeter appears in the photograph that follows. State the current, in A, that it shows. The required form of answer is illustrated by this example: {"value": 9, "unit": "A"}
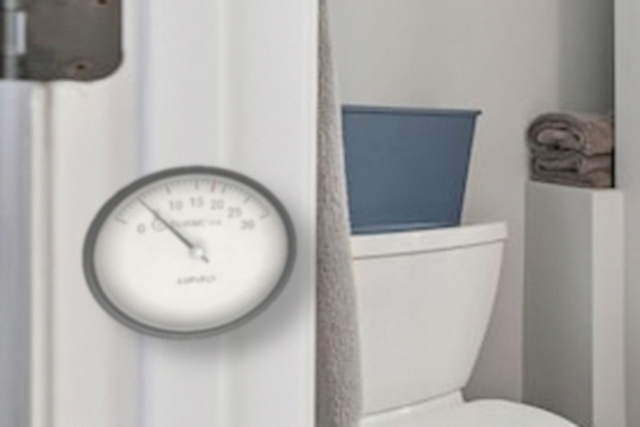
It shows {"value": 5, "unit": "A"}
